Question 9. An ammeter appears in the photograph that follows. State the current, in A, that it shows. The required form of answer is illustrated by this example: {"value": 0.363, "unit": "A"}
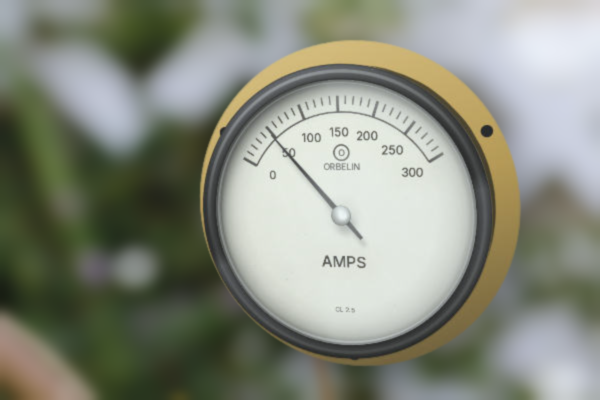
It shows {"value": 50, "unit": "A"}
